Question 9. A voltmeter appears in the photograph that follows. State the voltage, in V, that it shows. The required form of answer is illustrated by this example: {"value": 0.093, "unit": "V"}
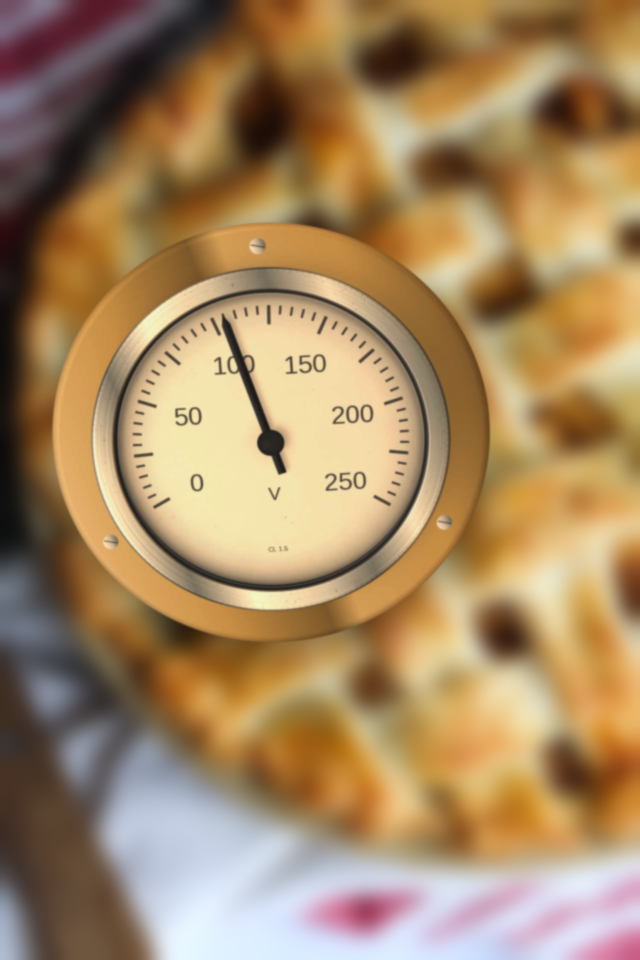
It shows {"value": 105, "unit": "V"}
